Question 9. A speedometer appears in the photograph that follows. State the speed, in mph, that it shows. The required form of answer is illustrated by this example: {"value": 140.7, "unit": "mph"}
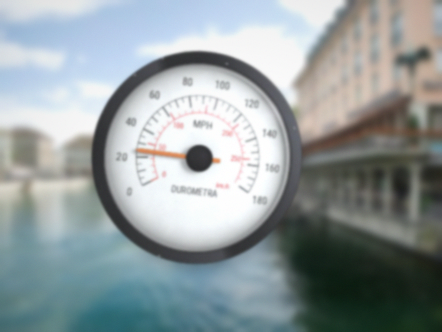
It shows {"value": 25, "unit": "mph"}
